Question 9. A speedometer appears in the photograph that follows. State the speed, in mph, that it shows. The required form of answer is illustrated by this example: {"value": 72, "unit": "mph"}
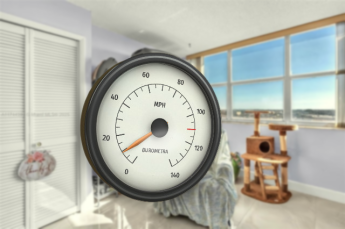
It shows {"value": 10, "unit": "mph"}
